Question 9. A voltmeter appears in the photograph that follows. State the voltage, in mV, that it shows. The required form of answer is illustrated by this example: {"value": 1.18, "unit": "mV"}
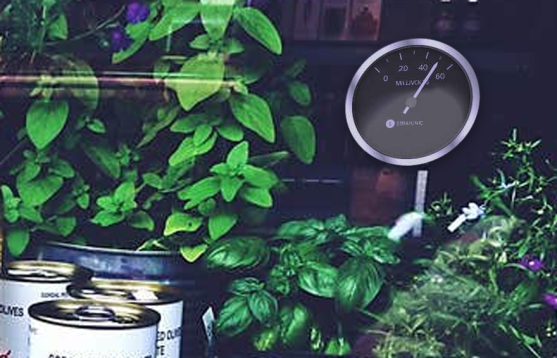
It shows {"value": 50, "unit": "mV"}
